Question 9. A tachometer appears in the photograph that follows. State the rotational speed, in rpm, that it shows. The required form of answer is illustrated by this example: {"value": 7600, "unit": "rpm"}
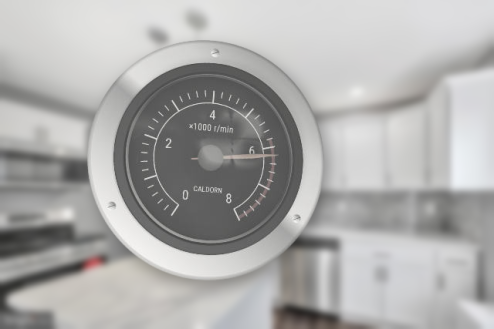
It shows {"value": 6200, "unit": "rpm"}
